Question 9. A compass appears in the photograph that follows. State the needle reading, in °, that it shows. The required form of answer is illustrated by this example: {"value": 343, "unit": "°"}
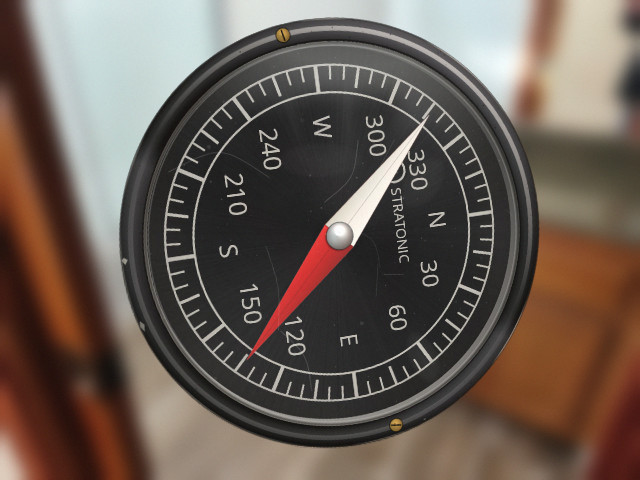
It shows {"value": 135, "unit": "°"}
